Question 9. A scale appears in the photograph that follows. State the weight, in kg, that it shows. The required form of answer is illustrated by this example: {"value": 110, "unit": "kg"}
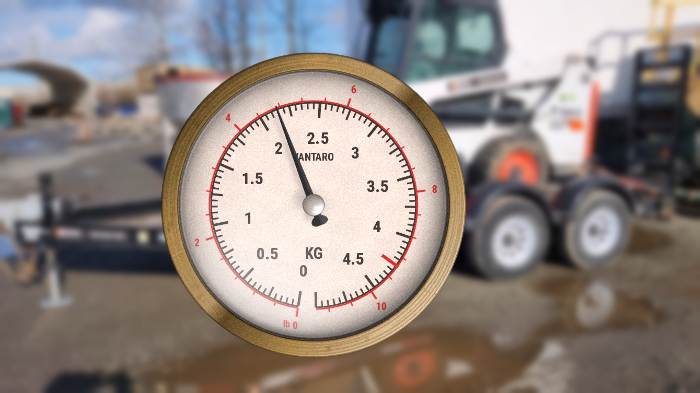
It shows {"value": 2.15, "unit": "kg"}
